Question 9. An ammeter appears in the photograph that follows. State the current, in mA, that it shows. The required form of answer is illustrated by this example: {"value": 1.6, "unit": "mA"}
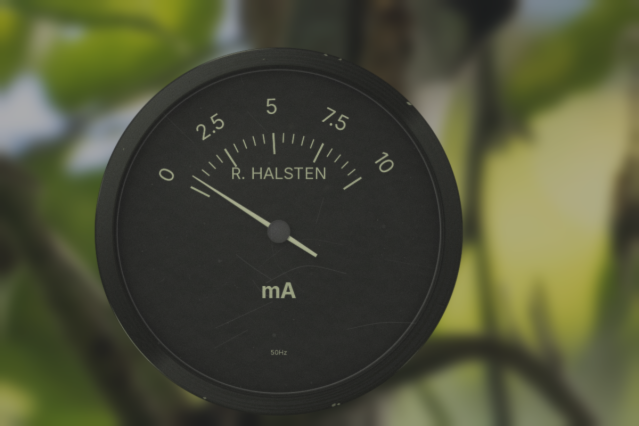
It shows {"value": 0.5, "unit": "mA"}
